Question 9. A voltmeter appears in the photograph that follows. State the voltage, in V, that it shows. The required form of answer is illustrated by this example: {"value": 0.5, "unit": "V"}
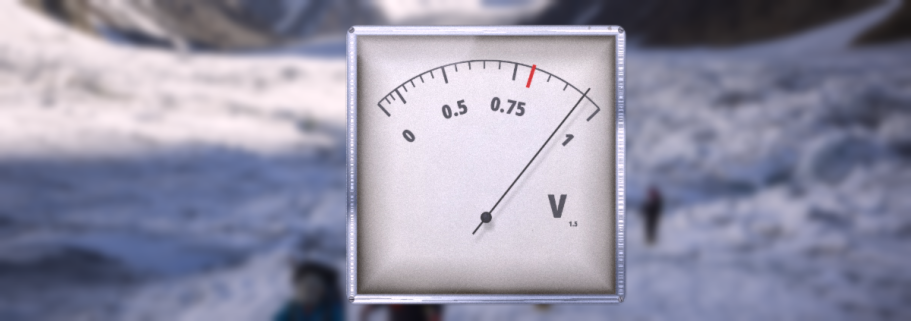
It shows {"value": 0.95, "unit": "V"}
